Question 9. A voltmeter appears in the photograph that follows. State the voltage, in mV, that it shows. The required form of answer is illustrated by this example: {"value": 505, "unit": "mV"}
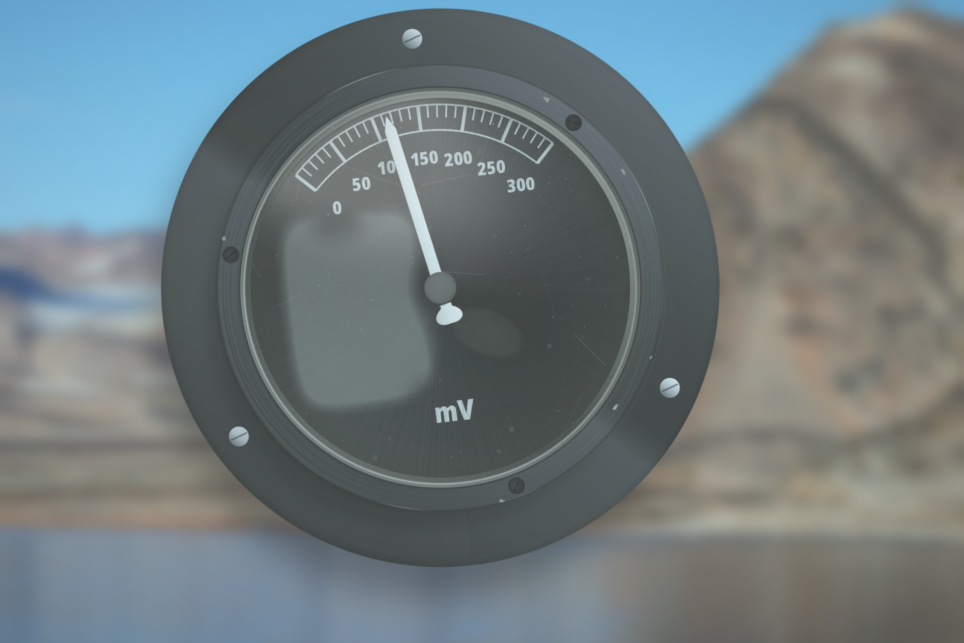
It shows {"value": 115, "unit": "mV"}
